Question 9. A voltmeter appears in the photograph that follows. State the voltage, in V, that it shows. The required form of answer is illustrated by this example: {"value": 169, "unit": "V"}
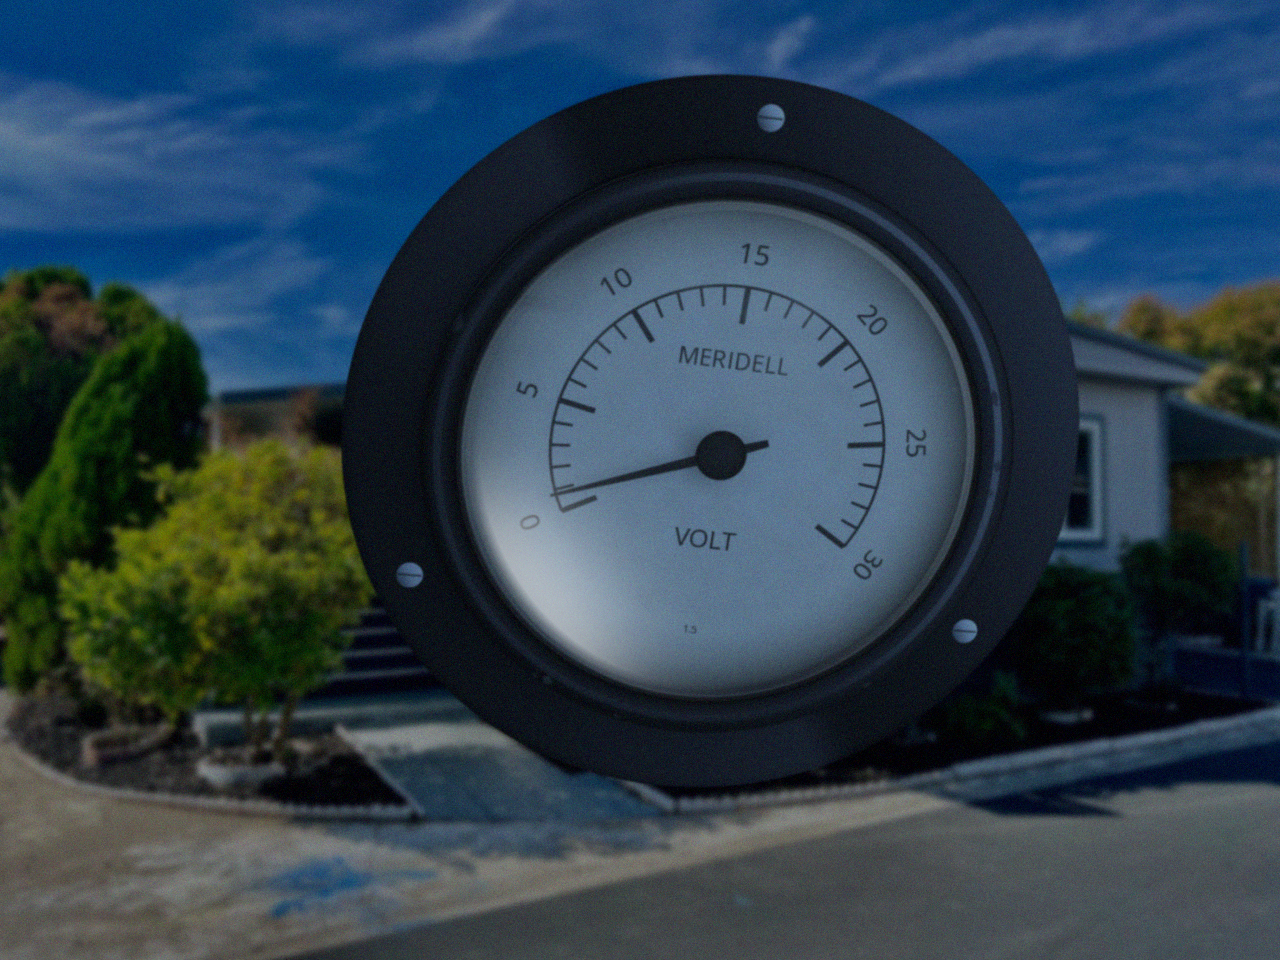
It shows {"value": 1, "unit": "V"}
